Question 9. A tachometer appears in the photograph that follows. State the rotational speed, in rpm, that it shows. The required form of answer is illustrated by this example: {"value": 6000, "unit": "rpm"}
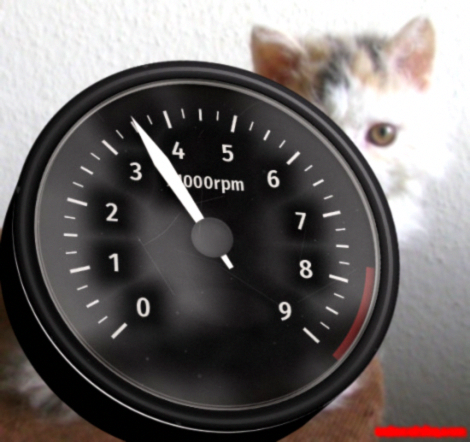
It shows {"value": 3500, "unit": "rpm"}
